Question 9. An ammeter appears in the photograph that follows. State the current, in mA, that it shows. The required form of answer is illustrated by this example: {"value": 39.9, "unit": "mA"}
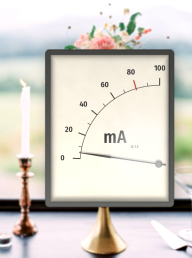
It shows {"value": 5, "unit": "mA"}
